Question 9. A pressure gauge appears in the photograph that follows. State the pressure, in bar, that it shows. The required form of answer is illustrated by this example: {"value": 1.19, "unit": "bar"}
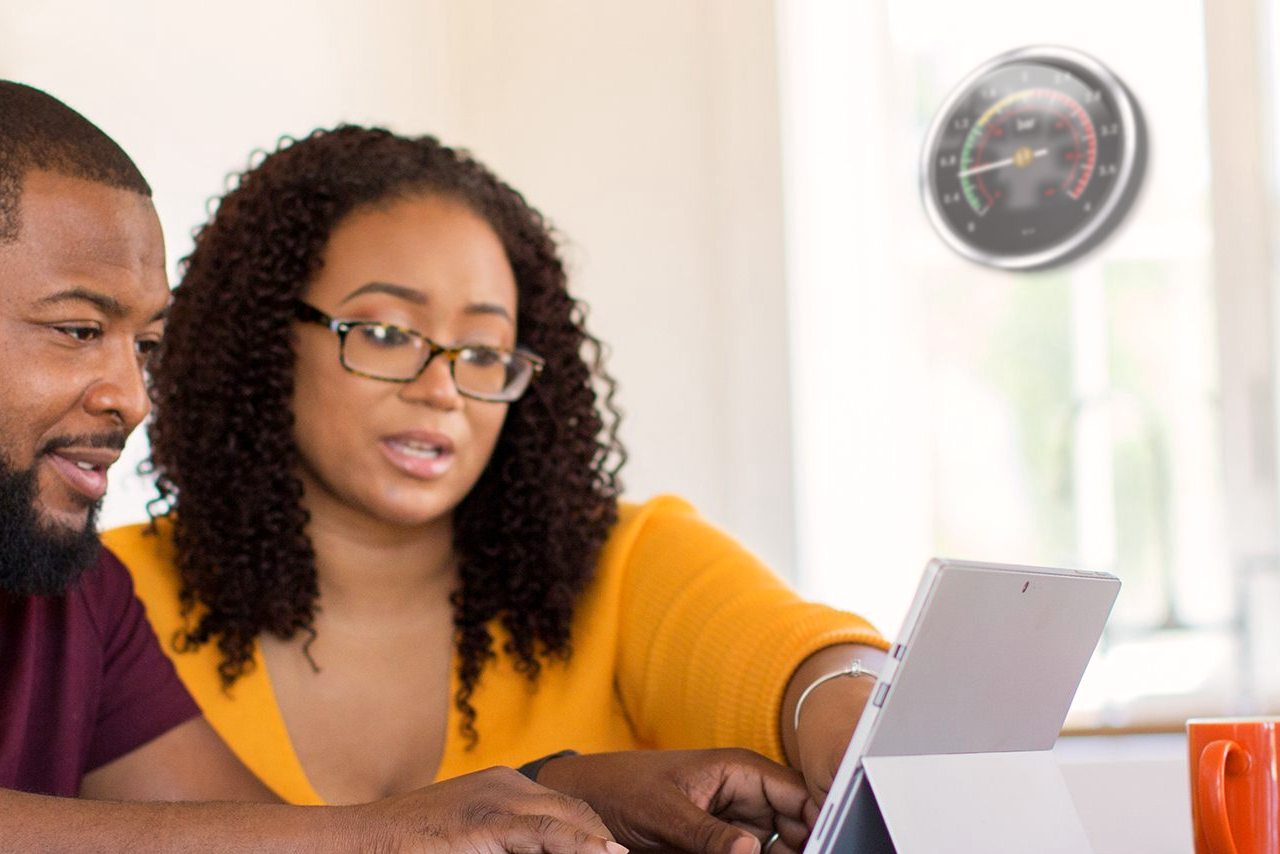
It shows {"value": 0.6, "unit": "bar"}
